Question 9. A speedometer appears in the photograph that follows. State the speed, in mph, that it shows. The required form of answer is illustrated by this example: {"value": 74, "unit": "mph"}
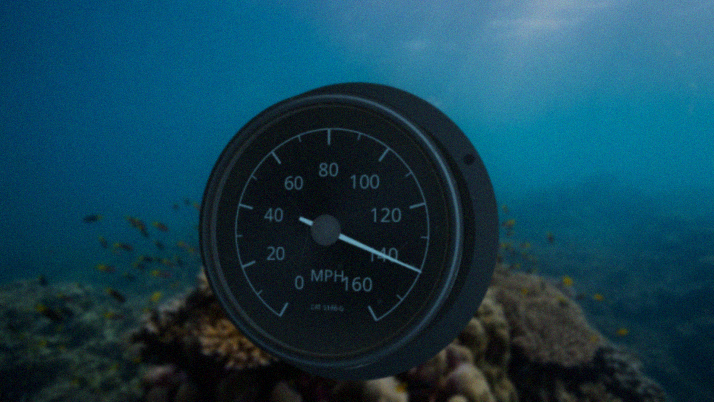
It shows {"value": 140, "unit": "mph"}
